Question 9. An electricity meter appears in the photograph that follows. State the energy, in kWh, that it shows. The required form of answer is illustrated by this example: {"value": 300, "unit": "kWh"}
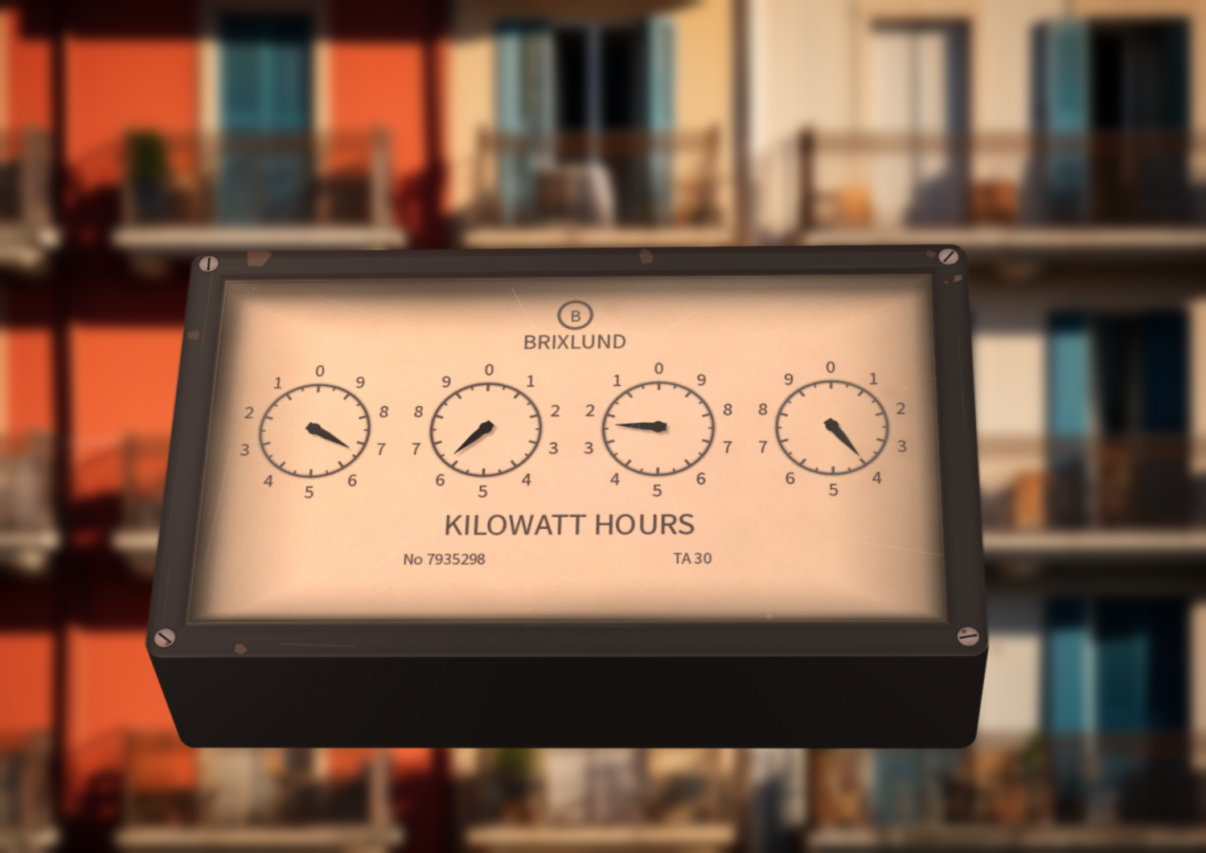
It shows {"value": 6624, "unit": "kWh"}
